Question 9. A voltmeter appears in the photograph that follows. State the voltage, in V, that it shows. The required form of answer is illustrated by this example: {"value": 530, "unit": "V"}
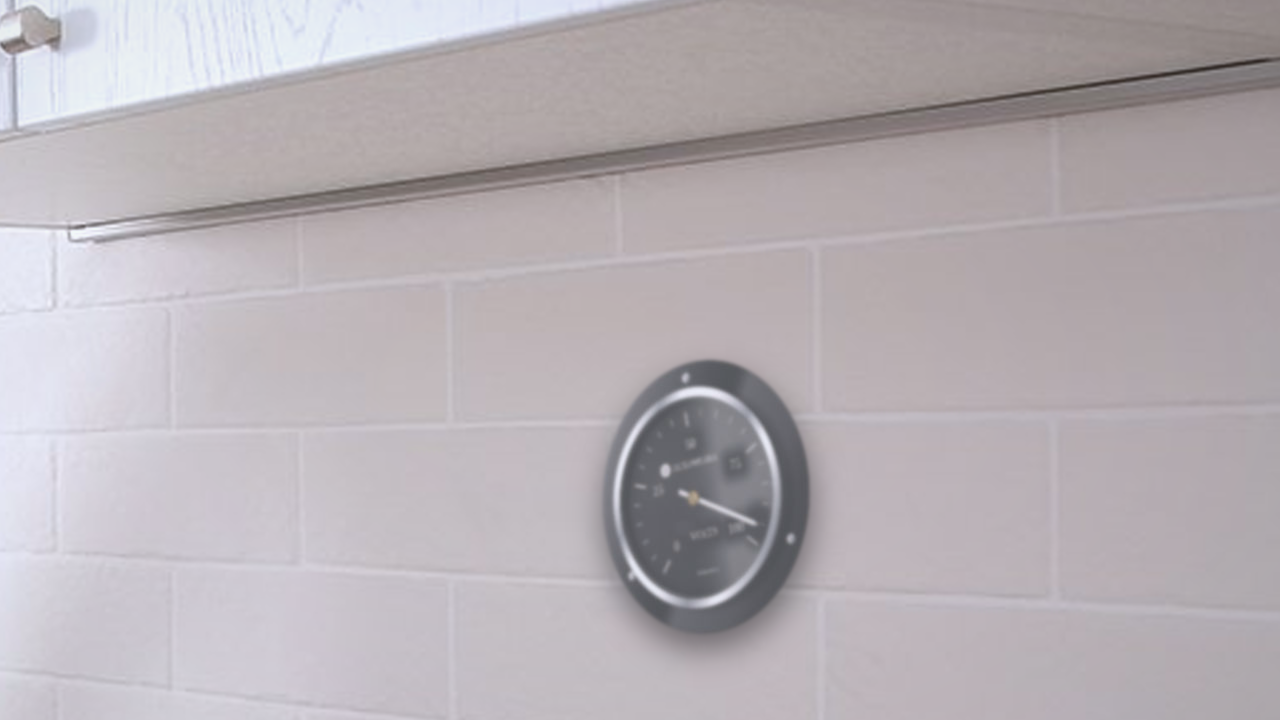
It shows {"value": 95, "unit": "V"}
